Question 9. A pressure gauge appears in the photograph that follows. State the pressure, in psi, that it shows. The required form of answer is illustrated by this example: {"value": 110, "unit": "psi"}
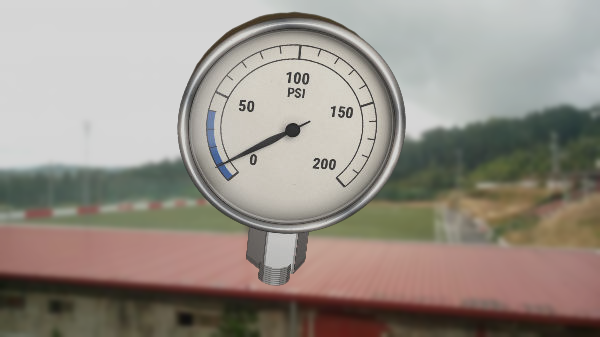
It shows {"value": 10, "unit": "psi"}
